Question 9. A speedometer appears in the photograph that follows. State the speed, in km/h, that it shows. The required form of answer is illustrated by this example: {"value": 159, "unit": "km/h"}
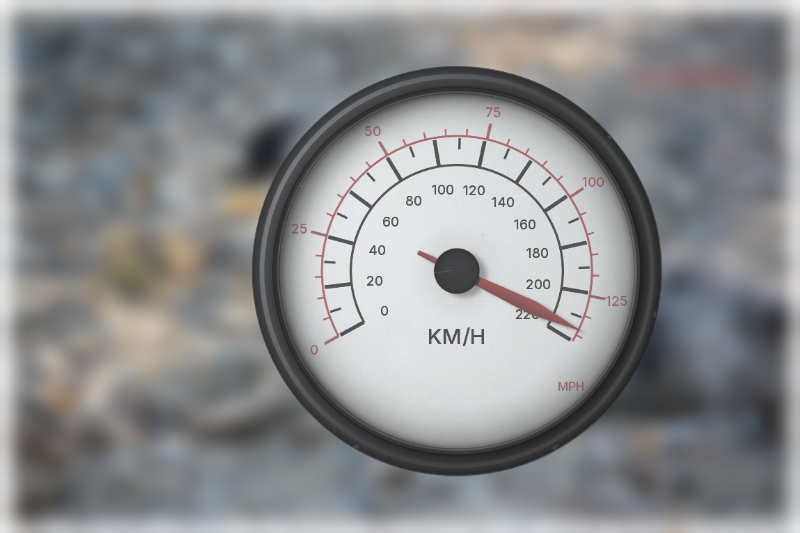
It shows {"value": 215, "unit": "km/h"}
